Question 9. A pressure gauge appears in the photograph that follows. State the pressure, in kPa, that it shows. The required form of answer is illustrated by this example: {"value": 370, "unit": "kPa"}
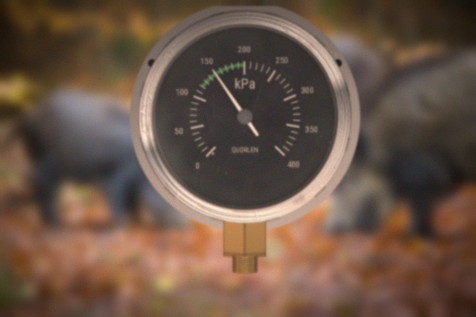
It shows {"value": 150, "unit": "kPa"}
